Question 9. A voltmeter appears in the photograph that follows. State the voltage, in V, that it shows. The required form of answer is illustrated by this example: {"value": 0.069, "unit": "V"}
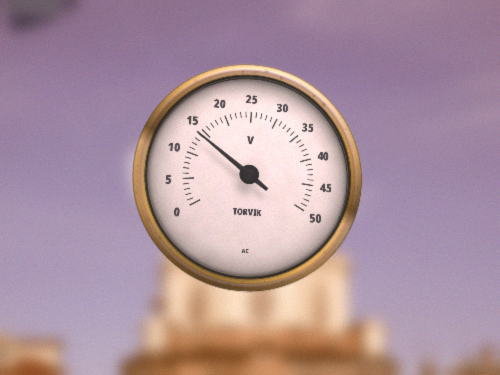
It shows {"value": 14, "unit": "V"}
